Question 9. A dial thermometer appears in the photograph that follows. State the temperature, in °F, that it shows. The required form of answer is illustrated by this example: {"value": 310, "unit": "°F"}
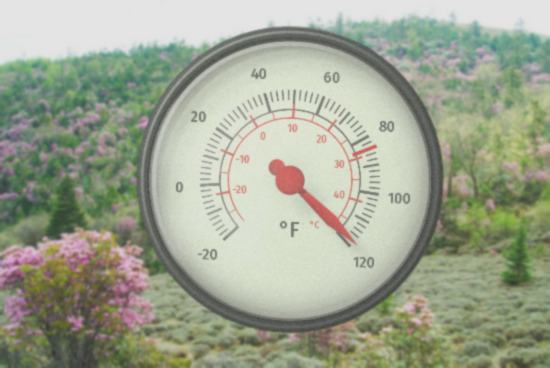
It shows {"value": 118, "unit": "°F"}
